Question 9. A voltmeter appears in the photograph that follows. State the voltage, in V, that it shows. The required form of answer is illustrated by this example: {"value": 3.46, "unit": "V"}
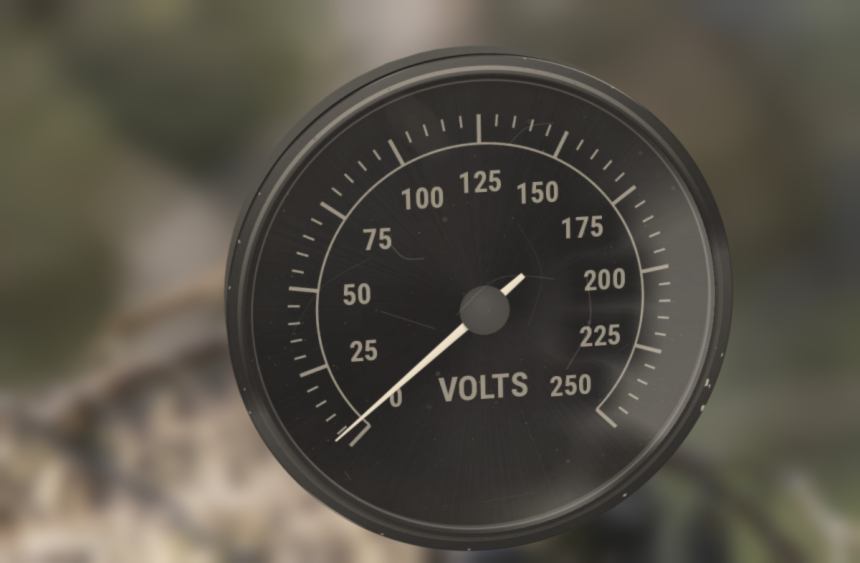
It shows {"value": 5, "unit": "V"}
